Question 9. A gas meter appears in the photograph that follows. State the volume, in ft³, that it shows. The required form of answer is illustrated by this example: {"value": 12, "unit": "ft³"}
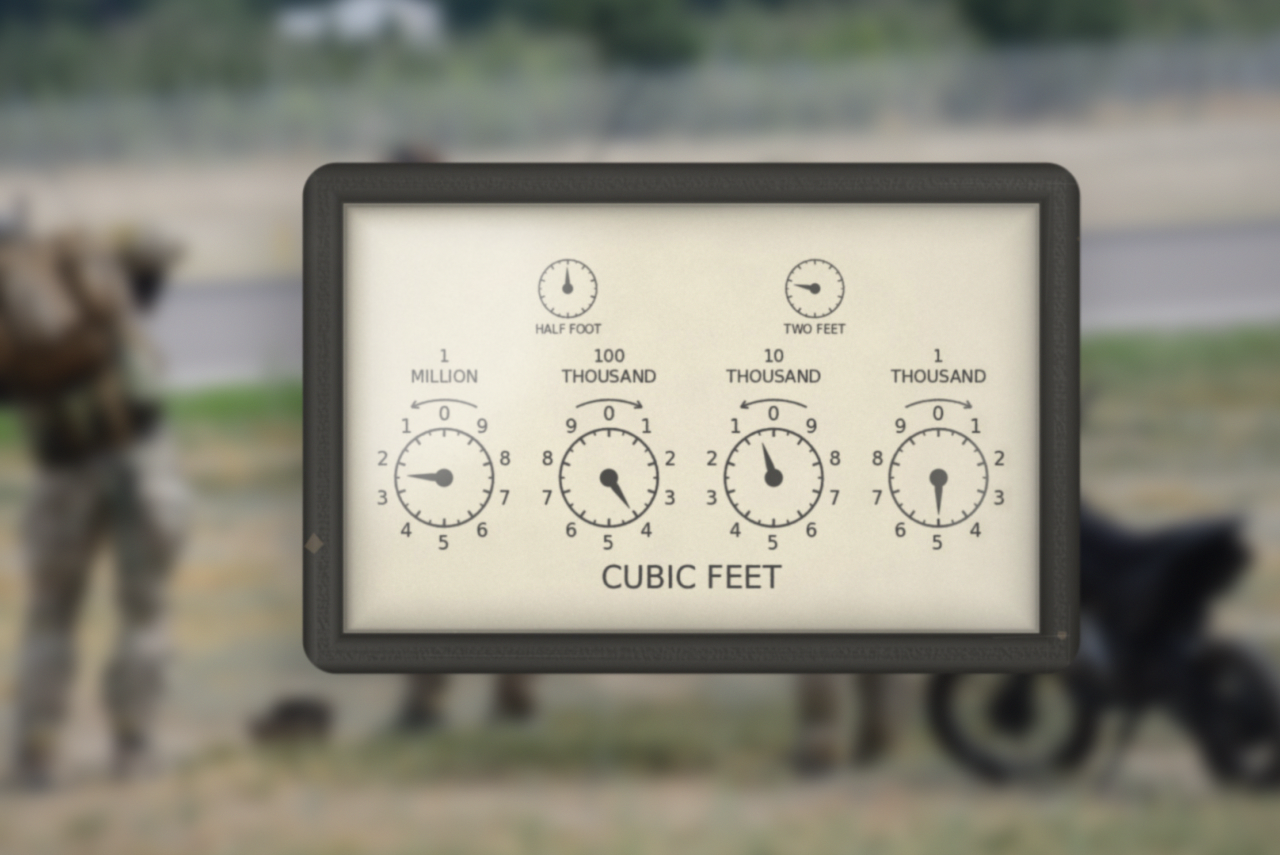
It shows {"value": 240500, "unit": "ft³"}
